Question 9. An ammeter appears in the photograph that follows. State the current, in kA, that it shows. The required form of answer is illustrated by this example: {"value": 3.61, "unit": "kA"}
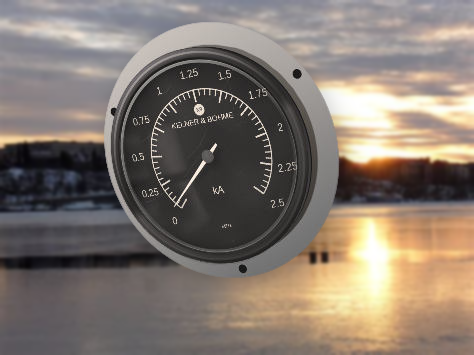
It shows {"value": 0.05, "unit": "kA"}
